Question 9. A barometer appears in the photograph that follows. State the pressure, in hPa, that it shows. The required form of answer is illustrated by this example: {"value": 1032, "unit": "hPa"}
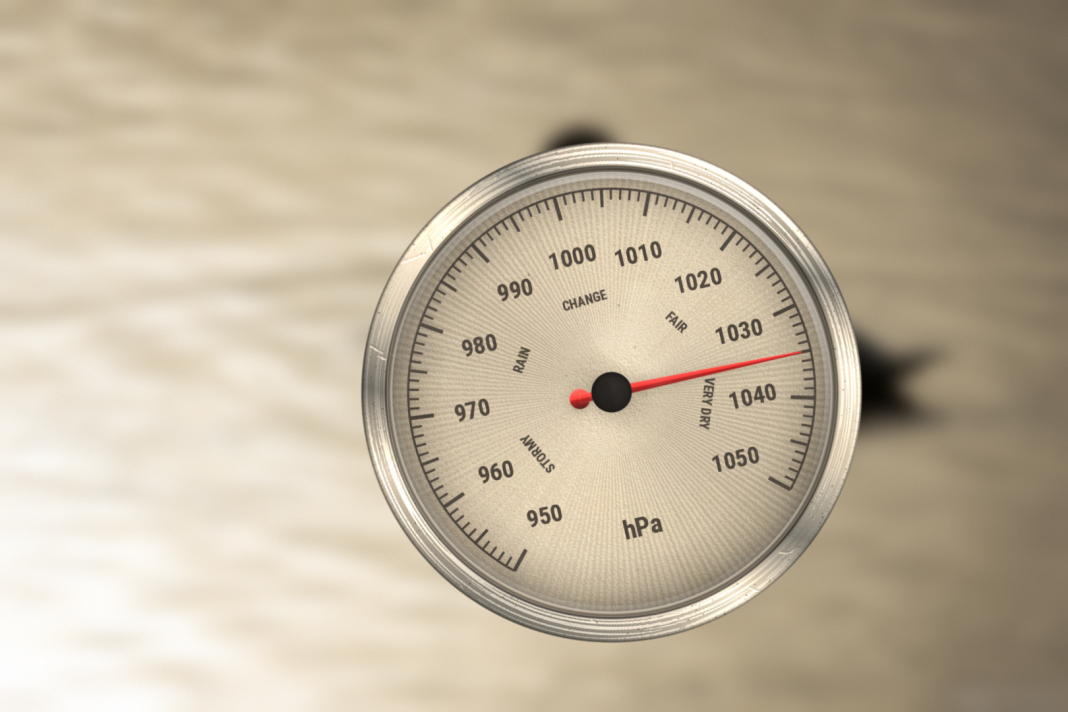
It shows {"value": 1035, "unit": "hPa"}
